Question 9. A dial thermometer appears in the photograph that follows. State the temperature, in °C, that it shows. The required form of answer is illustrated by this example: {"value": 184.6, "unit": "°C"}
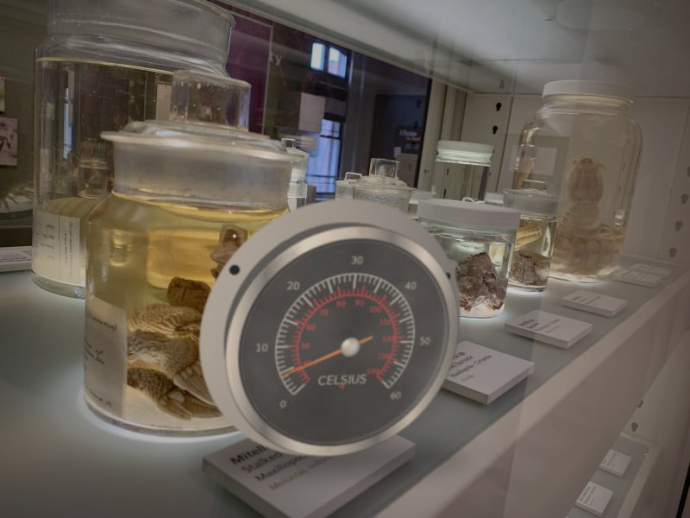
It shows {"value": 5, "unit": "°C"}
